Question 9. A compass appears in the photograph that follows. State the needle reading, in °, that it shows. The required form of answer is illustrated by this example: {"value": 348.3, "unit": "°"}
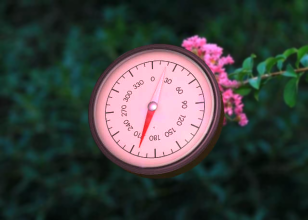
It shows {"value": 200, "unit": "°"}
